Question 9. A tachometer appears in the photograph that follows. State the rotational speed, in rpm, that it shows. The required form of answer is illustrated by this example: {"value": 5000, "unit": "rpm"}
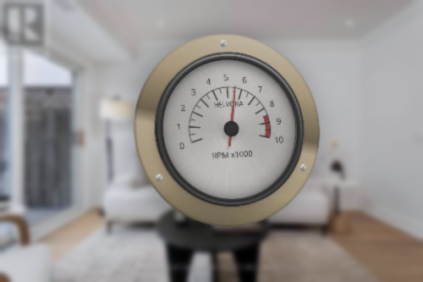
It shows {"value": 5500, "unit": "rpm"}
